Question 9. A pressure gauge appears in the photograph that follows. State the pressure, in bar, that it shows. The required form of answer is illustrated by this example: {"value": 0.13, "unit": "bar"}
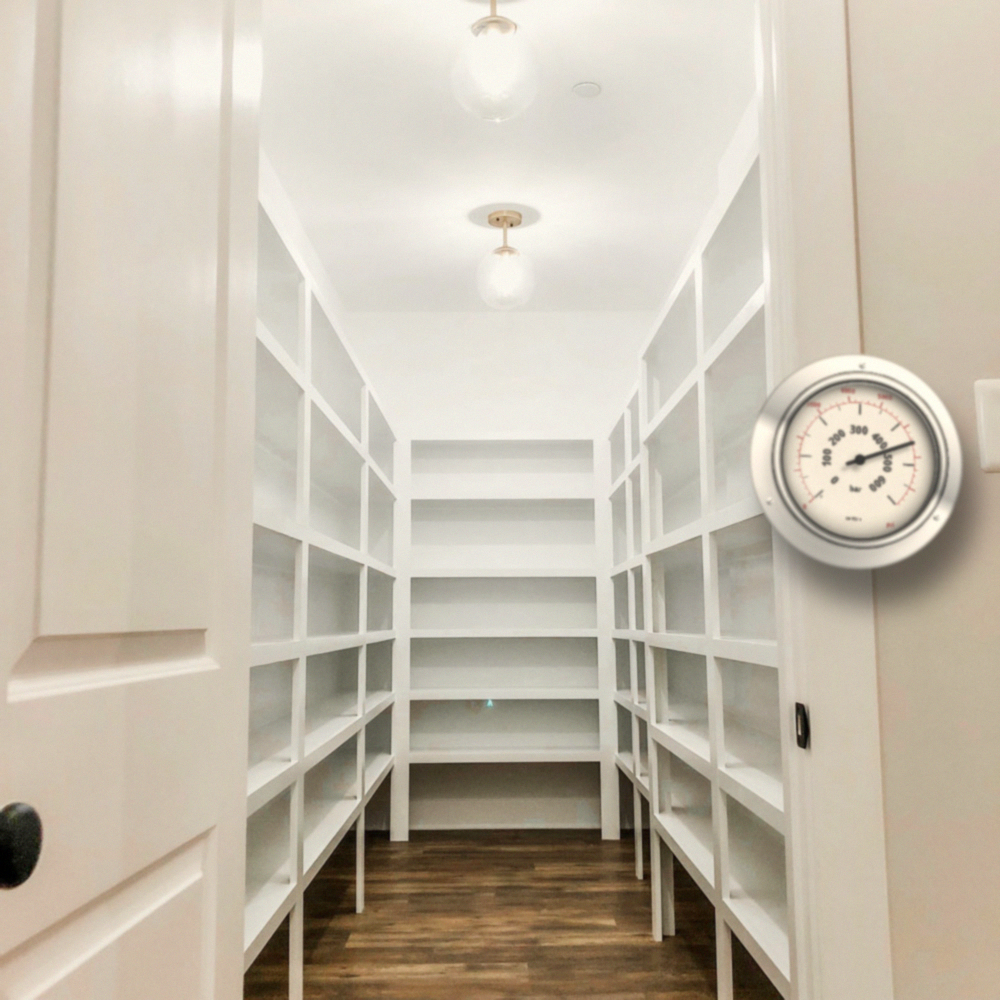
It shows {"value": 450, "unit": "bar"}
